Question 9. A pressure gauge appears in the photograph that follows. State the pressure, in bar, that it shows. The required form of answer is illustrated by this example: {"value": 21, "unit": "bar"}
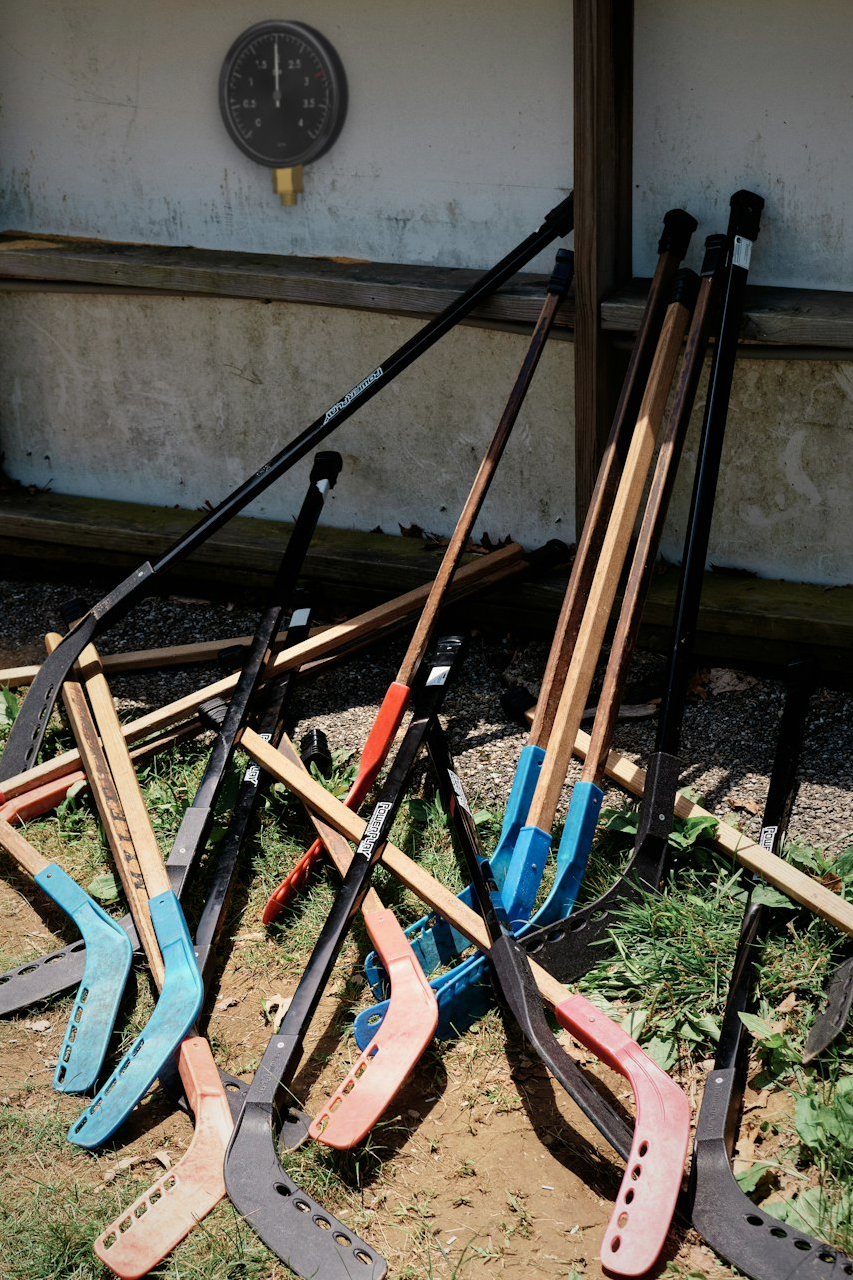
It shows {"value": 2, "unit": "bar"}
